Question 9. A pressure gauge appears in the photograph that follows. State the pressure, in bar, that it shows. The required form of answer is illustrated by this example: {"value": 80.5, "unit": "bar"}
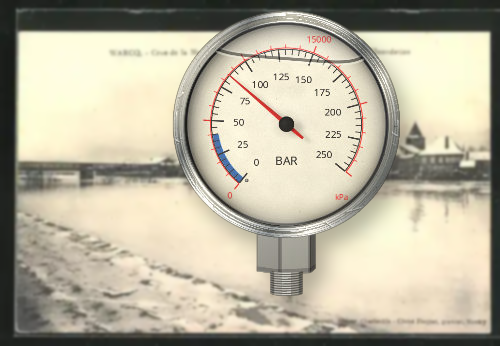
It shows {"value": 85, "unit": "bar"}
